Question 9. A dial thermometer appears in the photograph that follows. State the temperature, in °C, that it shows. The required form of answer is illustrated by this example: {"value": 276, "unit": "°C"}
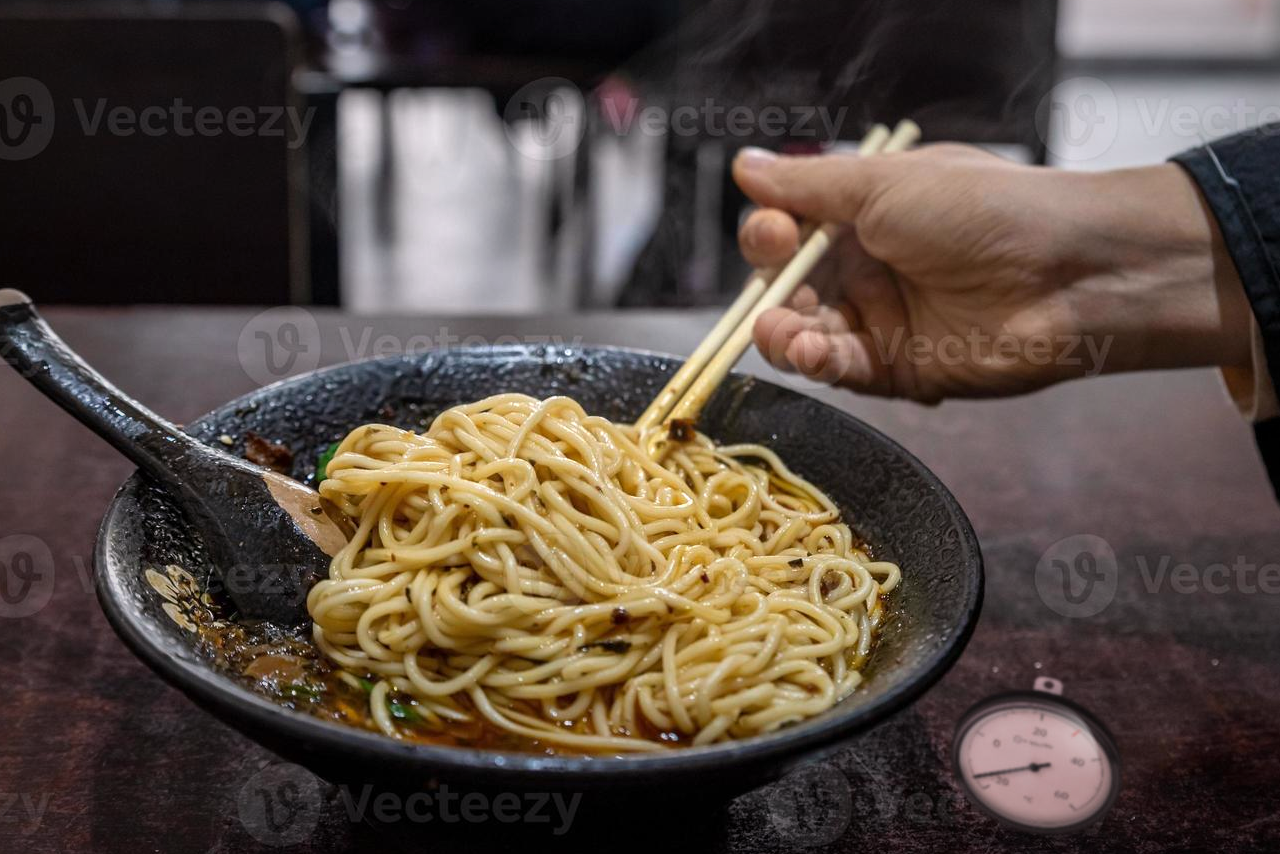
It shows {"value": -15, "unit": "°C"}
